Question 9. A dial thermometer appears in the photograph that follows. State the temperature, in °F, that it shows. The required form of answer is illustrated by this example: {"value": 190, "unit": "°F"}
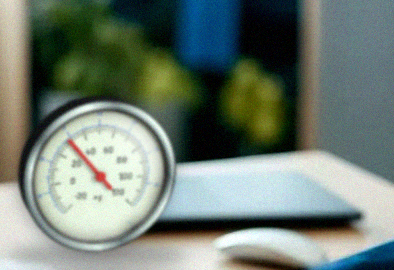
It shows {"value": 30, "unit": "°F"}
